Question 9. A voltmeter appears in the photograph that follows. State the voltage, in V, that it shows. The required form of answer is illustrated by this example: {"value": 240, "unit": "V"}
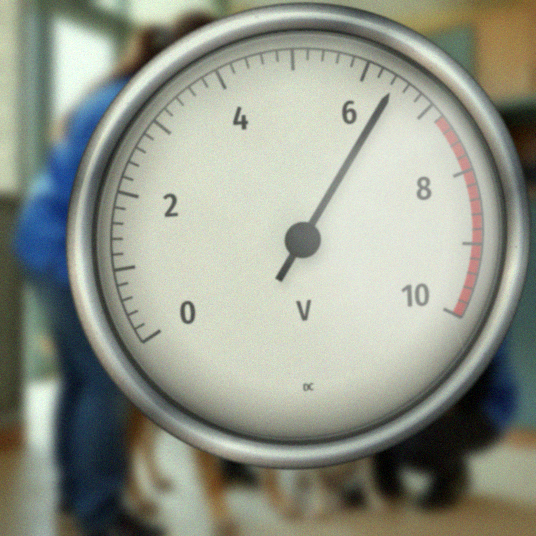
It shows {"value": 6.4, "unit": "V"}
